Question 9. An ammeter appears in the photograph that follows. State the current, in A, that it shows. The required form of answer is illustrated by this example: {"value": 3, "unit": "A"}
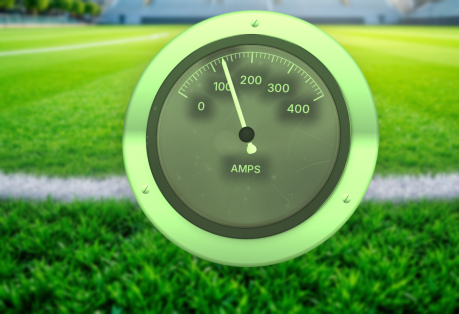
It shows {"value": 130, "unit": "A"}
